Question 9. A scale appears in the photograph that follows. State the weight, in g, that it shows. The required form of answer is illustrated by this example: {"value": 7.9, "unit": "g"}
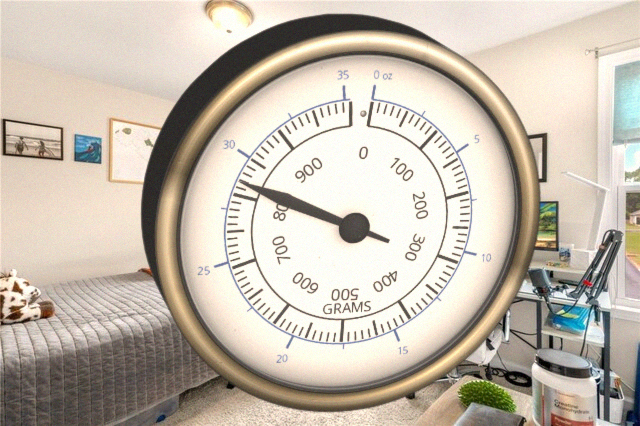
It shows {"value": 820, "unit": "g"}
